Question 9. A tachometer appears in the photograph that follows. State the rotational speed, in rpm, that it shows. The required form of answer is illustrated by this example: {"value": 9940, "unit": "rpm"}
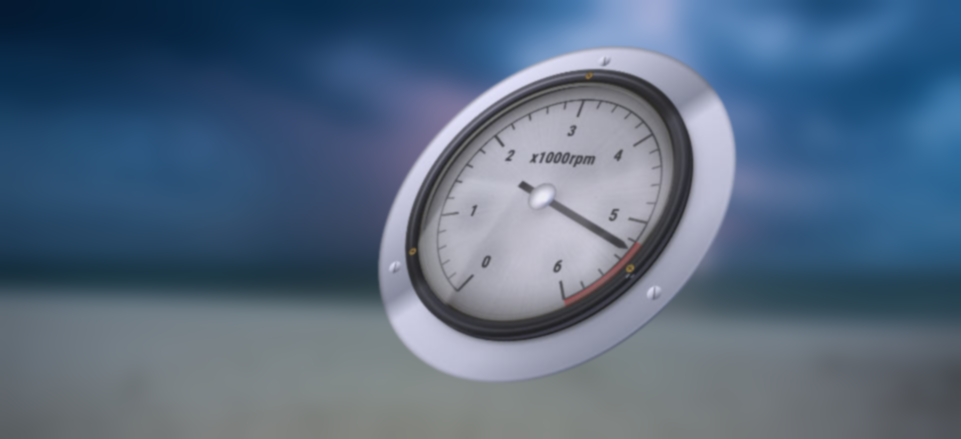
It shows {"value": 5300, "unit": "rpm"}
